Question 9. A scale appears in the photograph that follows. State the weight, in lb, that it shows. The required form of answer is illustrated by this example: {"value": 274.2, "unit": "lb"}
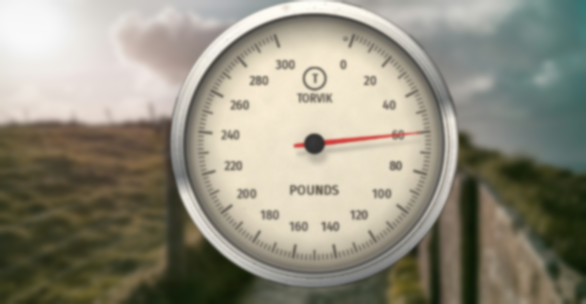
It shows {"value": 60, "unit": "lb"}
